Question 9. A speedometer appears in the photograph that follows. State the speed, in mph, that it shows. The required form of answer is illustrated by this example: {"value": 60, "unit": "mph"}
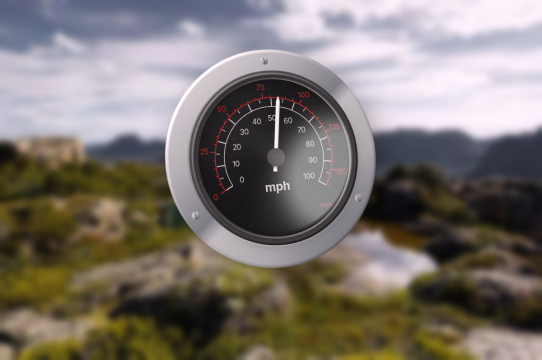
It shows {"value": 52.5, "unit": "mph"}
